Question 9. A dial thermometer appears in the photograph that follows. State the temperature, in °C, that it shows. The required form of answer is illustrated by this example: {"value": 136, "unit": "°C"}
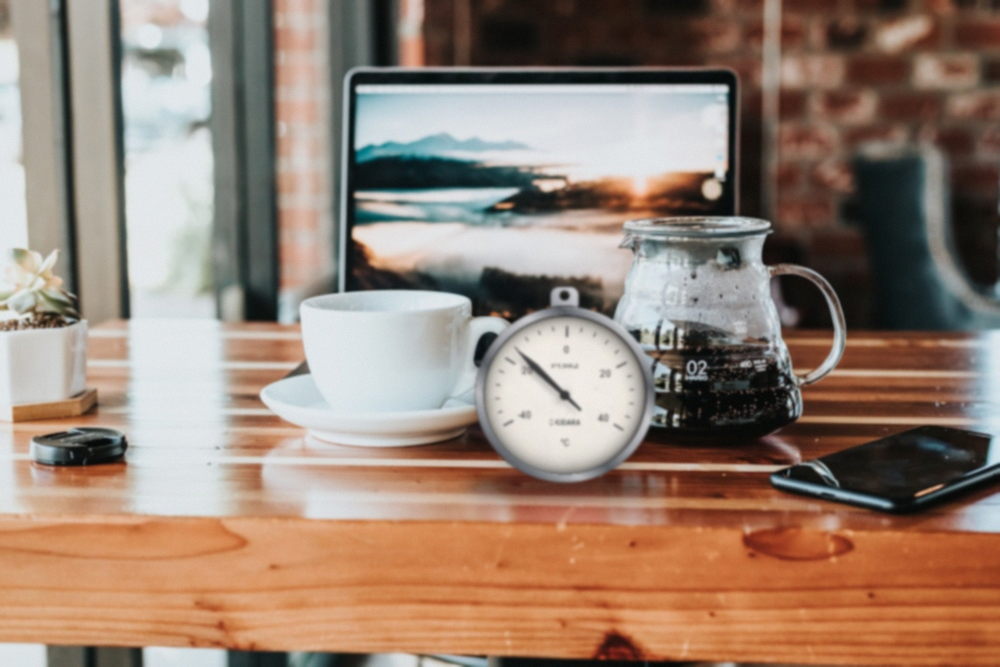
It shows {"value": -16, "unit": "°C"}
